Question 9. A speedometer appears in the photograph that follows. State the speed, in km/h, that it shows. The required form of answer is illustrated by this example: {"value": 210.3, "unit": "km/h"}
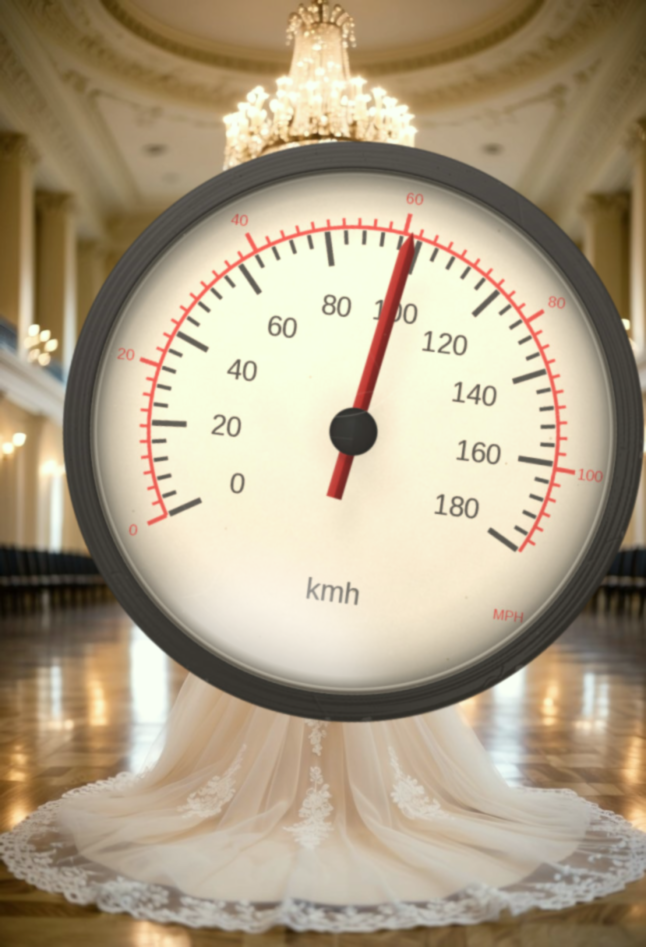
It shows {"value": 98, "unit": "km/h"}
